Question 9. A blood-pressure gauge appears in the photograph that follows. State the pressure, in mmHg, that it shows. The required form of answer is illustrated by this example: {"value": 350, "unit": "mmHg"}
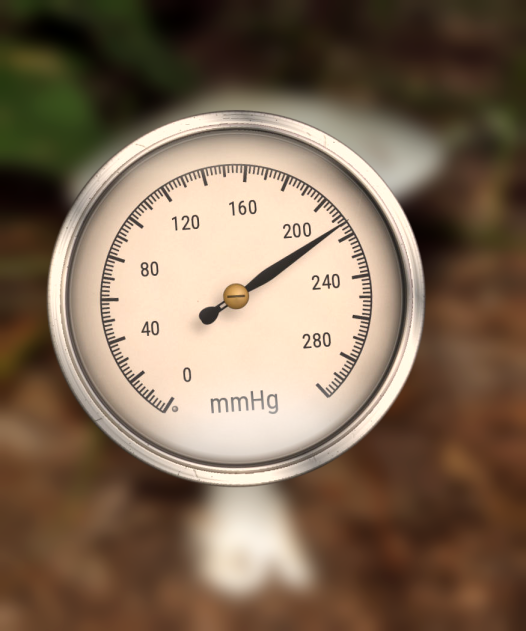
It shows {"value": 214, "unit": "mmHg"}
